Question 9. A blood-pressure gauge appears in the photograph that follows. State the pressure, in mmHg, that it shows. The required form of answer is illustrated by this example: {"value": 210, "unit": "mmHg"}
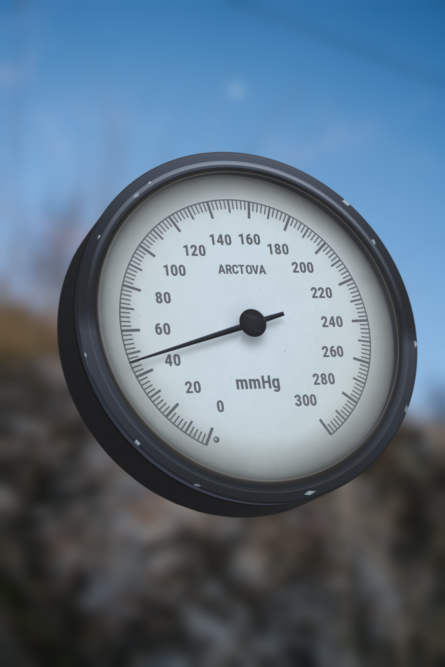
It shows {"value": 46, "unit": "mmHg"}
